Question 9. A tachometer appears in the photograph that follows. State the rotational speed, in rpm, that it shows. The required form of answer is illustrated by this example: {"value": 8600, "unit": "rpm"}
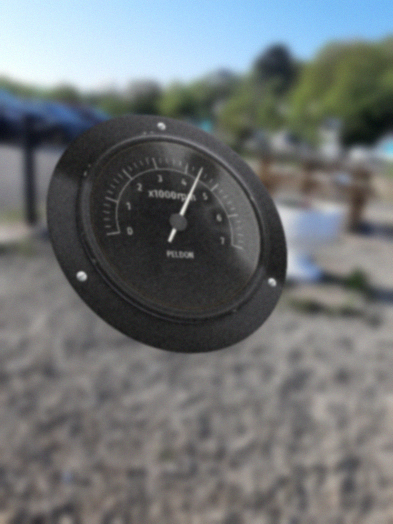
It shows {"value": 4400, "unit": "rpm"}
